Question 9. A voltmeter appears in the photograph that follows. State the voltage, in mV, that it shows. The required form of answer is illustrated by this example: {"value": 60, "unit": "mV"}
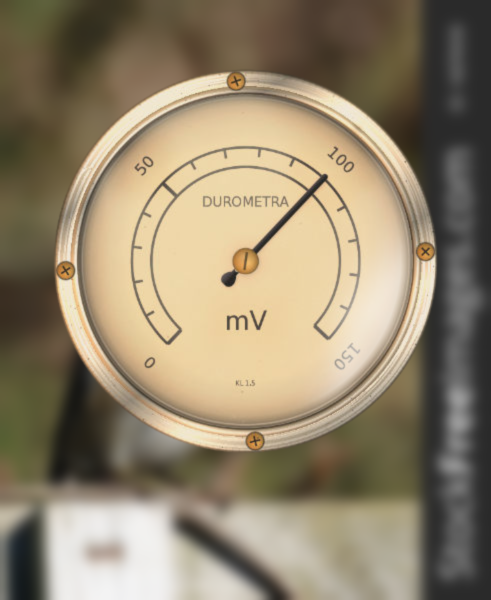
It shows {"value": 100, "unit": "mV"}
